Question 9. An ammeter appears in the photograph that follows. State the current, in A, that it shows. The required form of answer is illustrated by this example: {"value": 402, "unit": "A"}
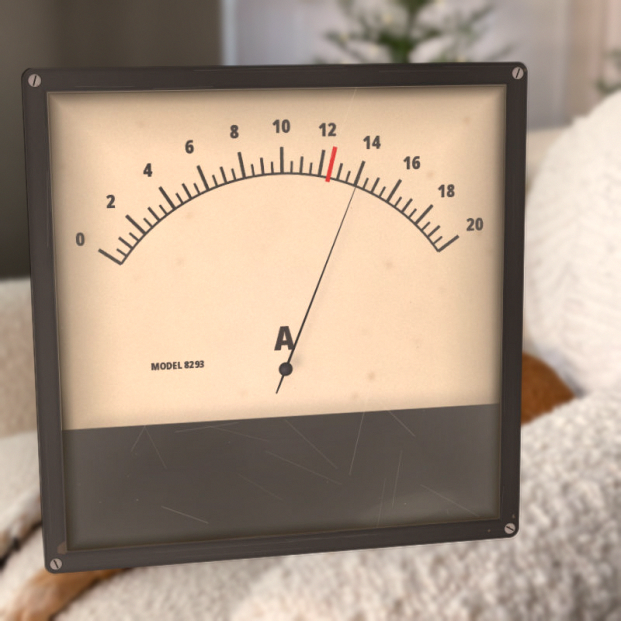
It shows {"value": 14, "unit": "A"}
